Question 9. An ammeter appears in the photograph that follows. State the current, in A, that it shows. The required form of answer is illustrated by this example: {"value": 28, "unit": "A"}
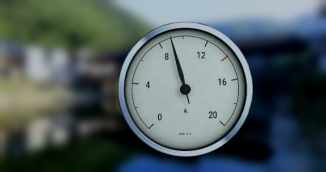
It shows {"value": 9, "unit": "A"}
